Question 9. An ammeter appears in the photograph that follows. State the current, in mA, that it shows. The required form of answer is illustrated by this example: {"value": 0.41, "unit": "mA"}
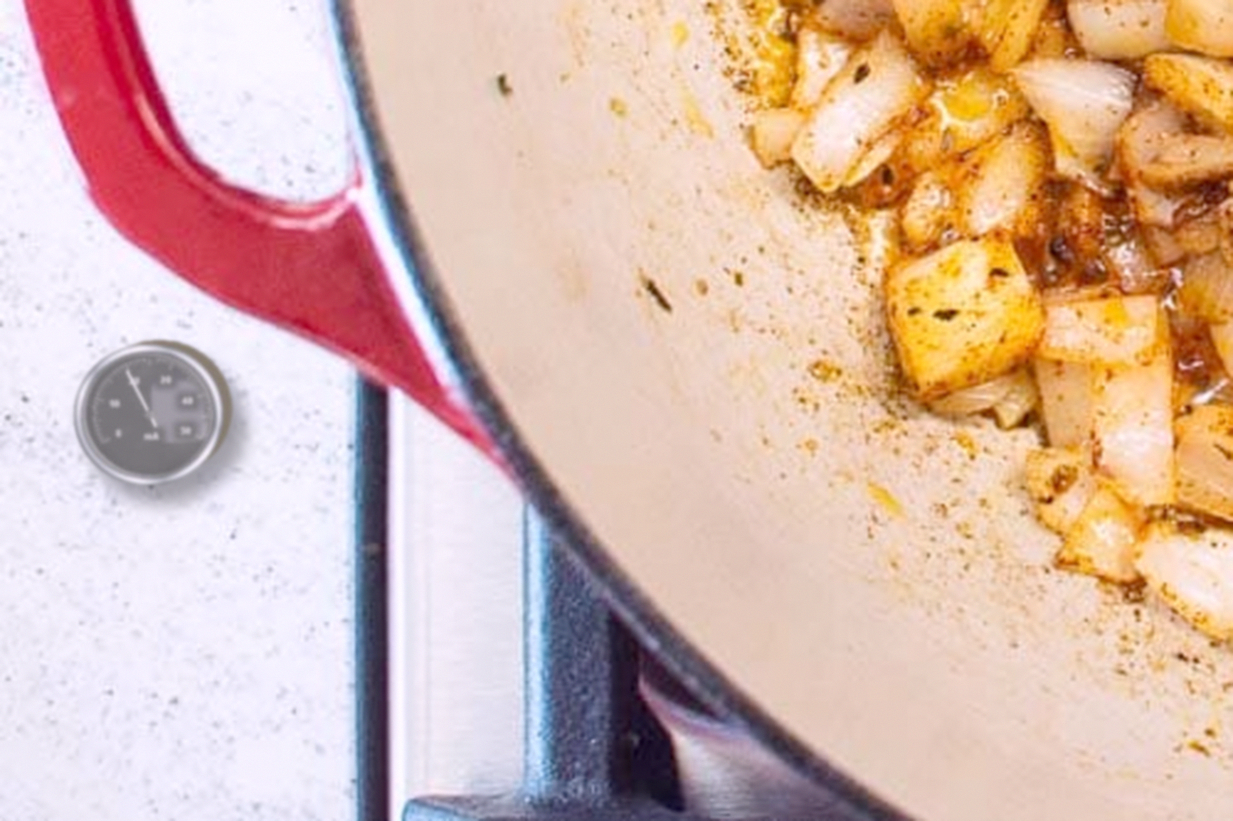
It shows {"value": 20, "unit": "mA"}
